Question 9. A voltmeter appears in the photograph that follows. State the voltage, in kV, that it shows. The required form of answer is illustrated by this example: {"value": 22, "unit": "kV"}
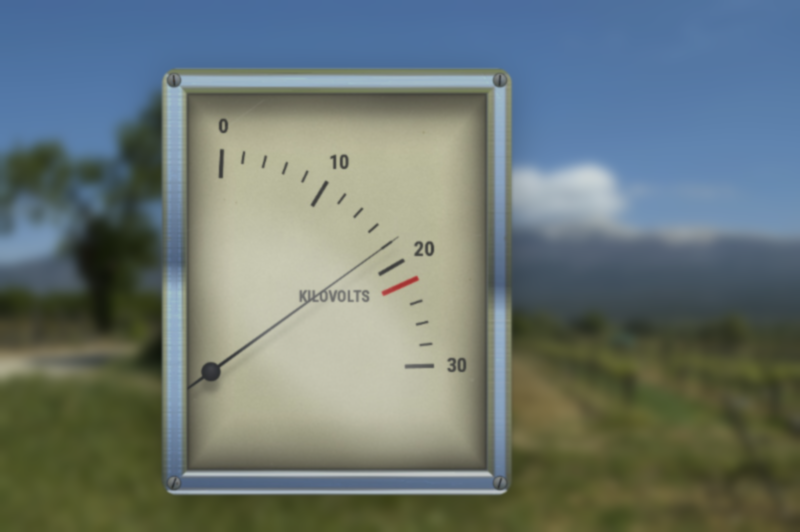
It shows {"value": 18, "unit": "kV"}
